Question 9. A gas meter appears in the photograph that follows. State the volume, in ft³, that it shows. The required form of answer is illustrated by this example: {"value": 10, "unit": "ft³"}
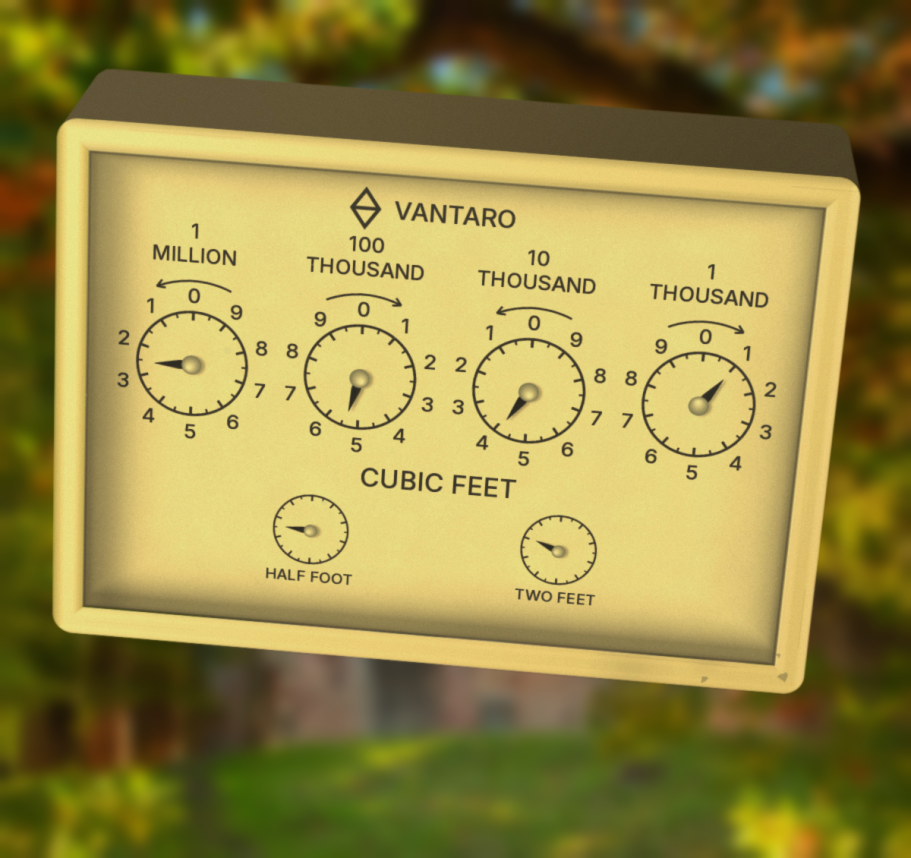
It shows {"value": 254100, "unit": "ft³"}
